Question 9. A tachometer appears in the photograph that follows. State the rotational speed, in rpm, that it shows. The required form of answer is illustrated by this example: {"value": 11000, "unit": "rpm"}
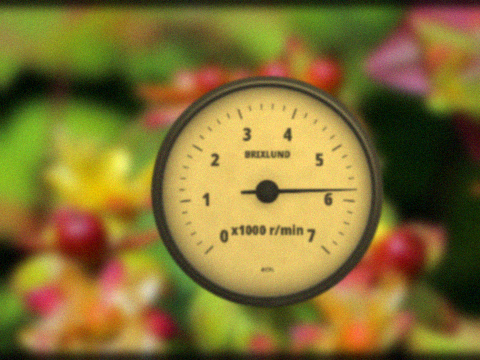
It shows {"value": 5800, "unit": "rpm"}
